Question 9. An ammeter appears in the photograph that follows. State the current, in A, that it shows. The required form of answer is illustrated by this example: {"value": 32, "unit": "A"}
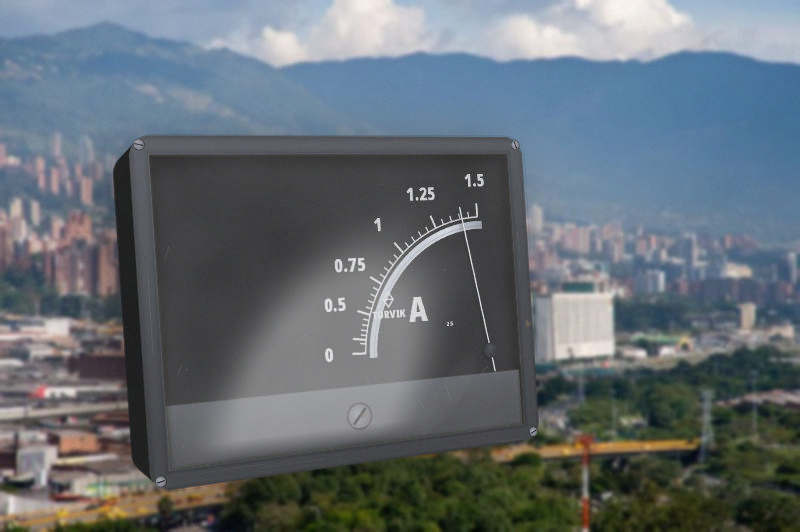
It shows {"value": 1.4, "unit": "A"}
